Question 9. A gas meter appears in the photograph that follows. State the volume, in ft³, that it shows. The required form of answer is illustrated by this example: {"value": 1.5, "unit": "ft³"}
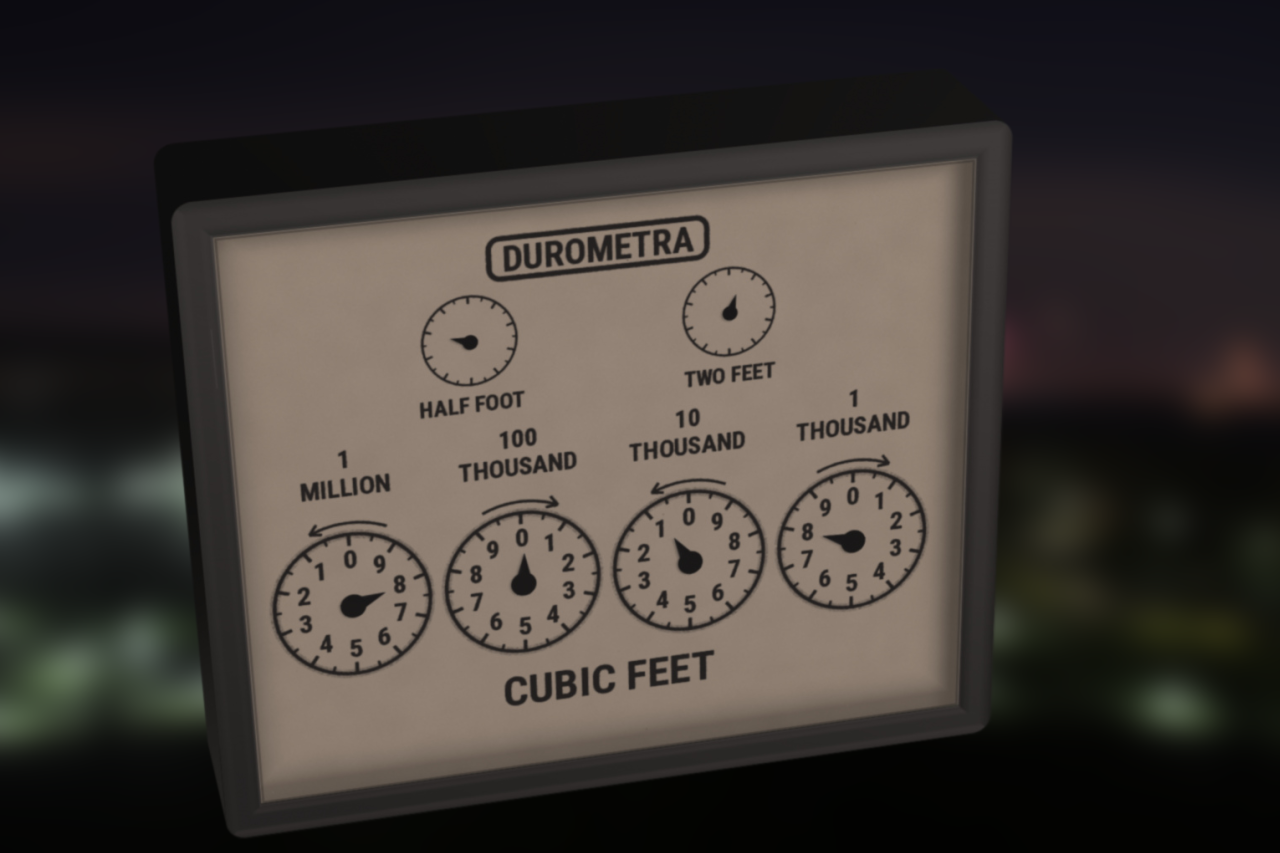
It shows {"value": 800800, "unit": "ft³"}
